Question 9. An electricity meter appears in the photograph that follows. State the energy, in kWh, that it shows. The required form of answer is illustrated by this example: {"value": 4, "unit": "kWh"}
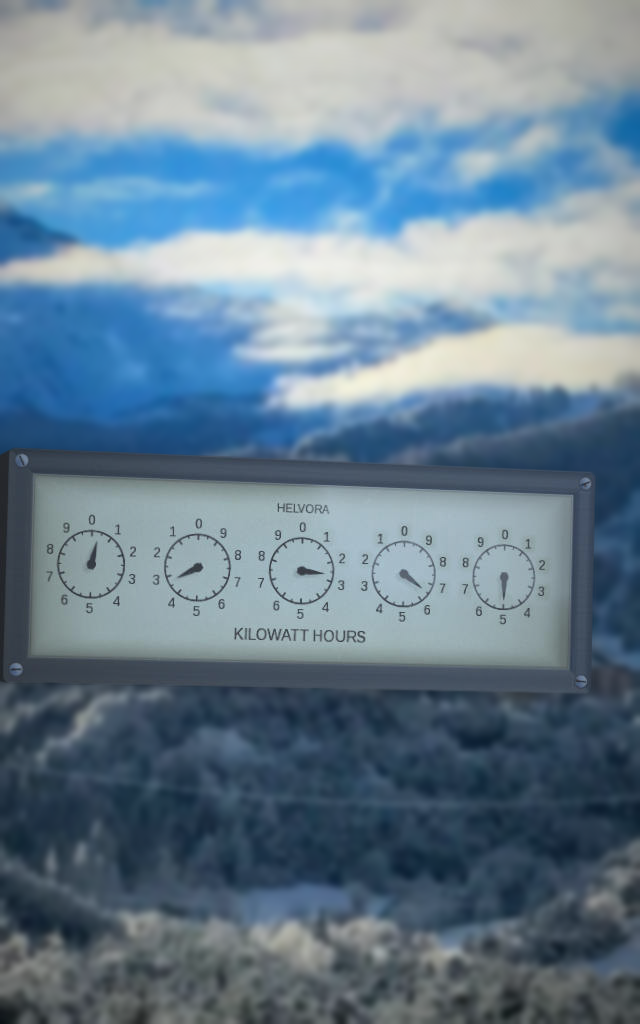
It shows {"value": 3265, "unit": "kWh"}
